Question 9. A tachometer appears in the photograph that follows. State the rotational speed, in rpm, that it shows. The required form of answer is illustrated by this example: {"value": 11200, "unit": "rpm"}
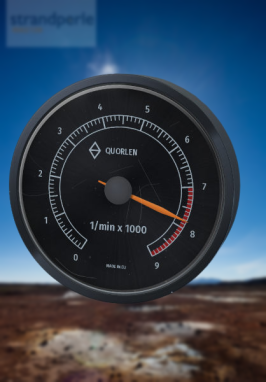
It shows {"value": 7800, "unit": "rpm"}
